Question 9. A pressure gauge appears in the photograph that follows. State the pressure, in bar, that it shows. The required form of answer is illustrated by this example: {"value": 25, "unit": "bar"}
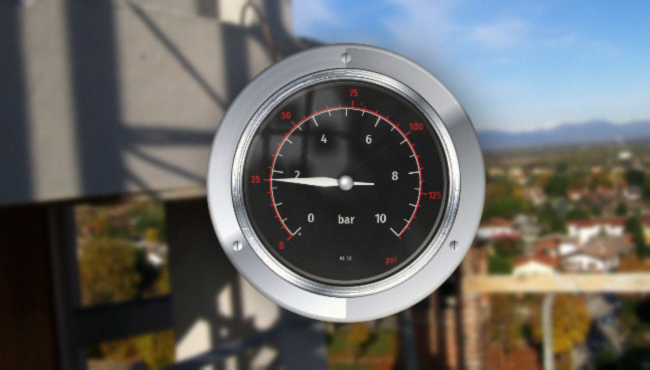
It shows {"value": 1.75, "unit": "bar"}
